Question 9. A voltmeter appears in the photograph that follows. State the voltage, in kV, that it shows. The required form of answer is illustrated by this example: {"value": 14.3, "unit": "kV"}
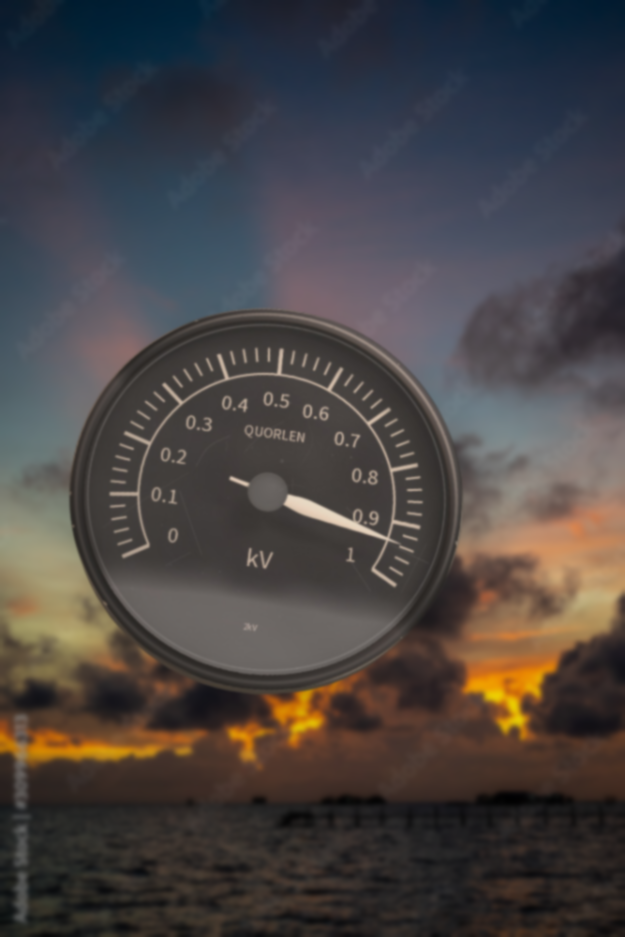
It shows {"value": 0.94, "unit": "kV"}
